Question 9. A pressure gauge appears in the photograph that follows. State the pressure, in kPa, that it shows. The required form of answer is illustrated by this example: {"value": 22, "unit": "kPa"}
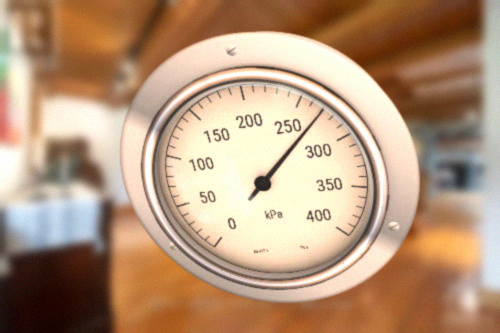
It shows {"value": 270, "unit": "kPa"}
